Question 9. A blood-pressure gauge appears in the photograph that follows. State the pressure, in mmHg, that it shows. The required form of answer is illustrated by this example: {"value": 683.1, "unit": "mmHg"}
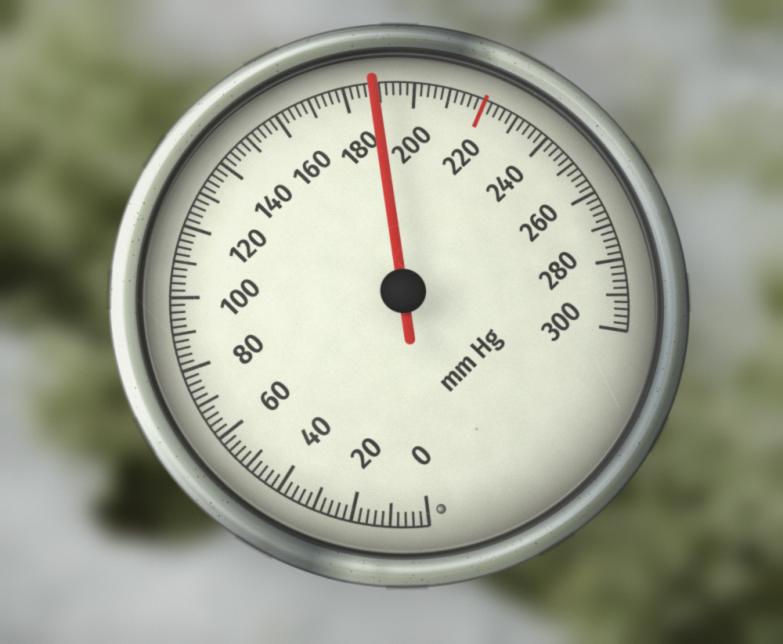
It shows {"value": 188, "unit": "mmHg"}
